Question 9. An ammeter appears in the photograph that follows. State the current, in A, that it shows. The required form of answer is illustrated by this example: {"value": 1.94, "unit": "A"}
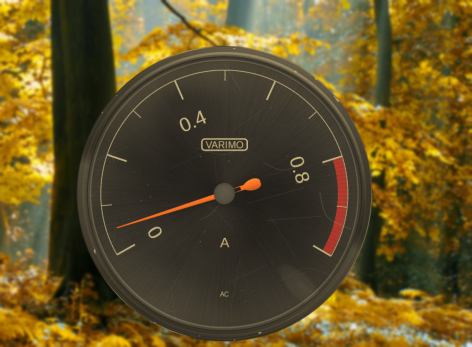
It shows {"value": 0.05, "unit": "A"}
